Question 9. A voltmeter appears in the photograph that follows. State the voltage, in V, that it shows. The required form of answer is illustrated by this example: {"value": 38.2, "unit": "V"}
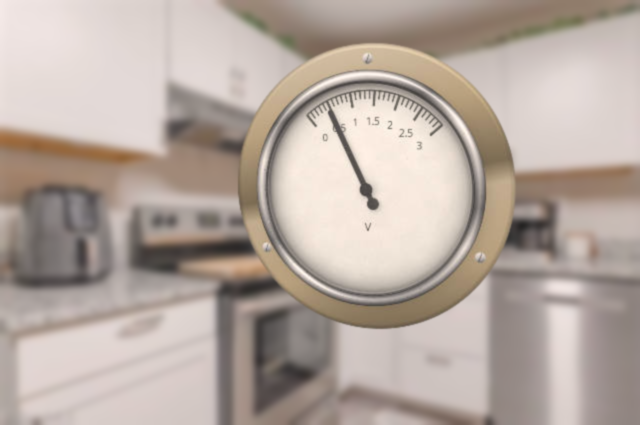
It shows {"value": 0.5, "unit": "V"}
